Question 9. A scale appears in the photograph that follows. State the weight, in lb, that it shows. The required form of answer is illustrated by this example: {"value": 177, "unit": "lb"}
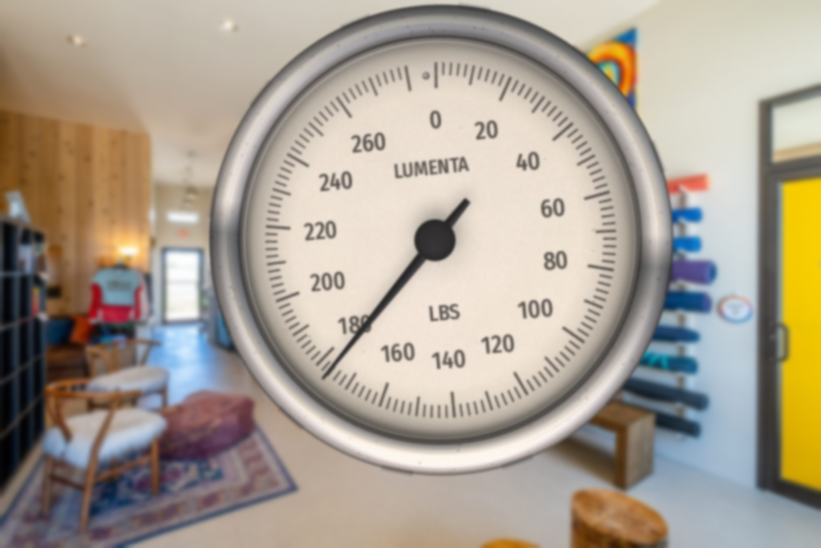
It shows {"value": 176, "unit": "lb"}
